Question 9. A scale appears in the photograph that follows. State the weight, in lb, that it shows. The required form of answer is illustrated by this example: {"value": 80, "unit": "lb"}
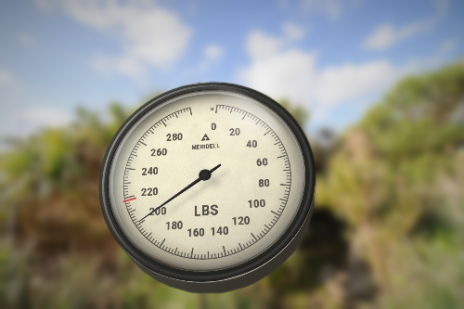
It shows {"value": 200, "unit": "lb"}
